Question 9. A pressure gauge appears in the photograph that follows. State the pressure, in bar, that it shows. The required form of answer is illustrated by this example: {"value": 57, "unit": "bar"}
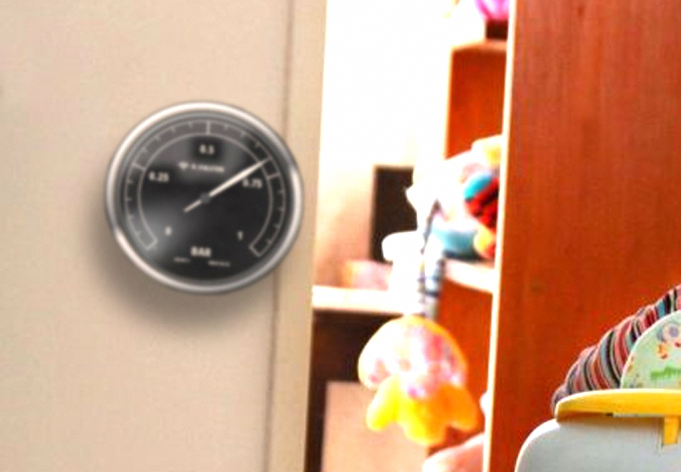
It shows {"value": 0.7, "unit": "bar"}
